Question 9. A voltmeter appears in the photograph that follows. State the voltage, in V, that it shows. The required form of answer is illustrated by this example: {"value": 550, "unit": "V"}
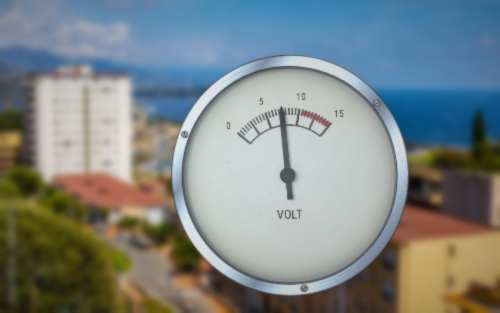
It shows {"value": 7.5, "unit": "V"}
